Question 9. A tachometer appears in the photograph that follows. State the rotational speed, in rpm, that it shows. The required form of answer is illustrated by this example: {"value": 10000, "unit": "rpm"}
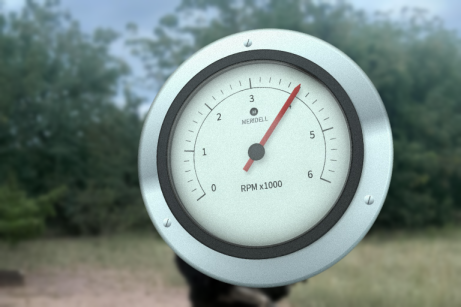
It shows {"value": 4000, "unit": "rpm"}
